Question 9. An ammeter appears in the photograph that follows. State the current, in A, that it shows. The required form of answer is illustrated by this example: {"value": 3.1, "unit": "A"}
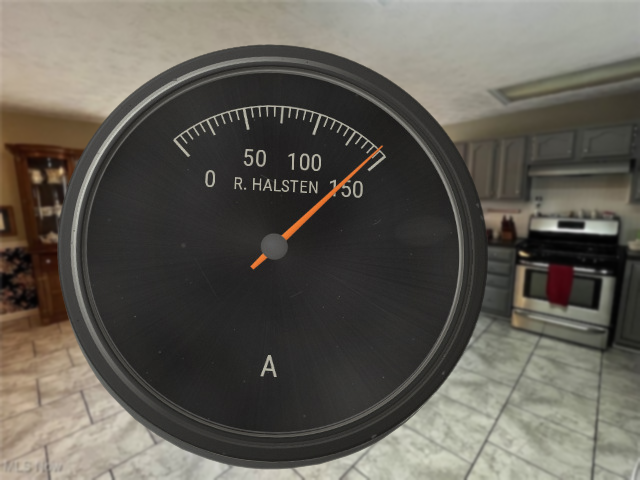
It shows {"value": 145, "unit": "A"}
